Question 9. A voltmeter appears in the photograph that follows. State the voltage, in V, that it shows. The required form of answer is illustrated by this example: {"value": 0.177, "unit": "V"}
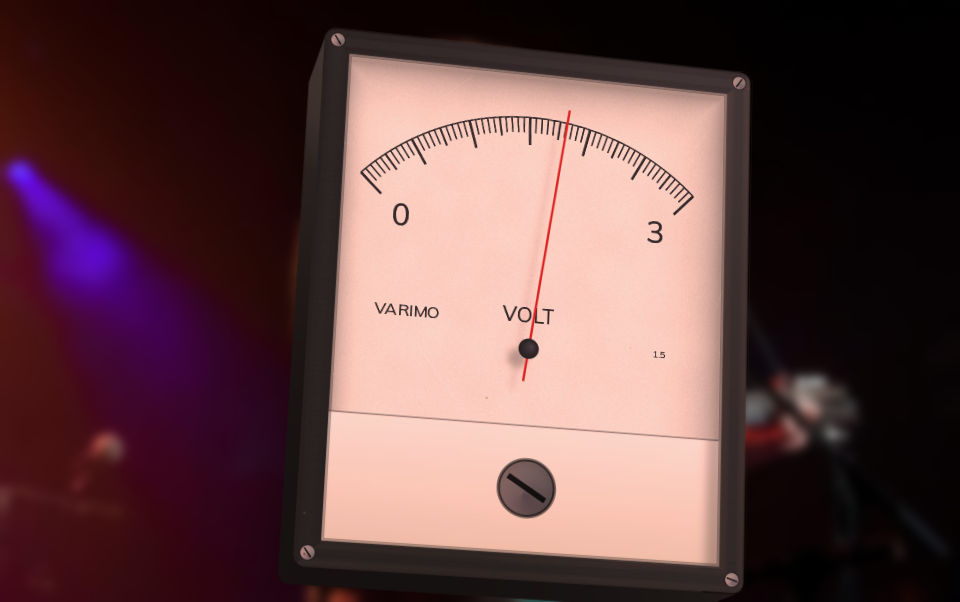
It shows {"value": 1.8, "unit": "V"}
